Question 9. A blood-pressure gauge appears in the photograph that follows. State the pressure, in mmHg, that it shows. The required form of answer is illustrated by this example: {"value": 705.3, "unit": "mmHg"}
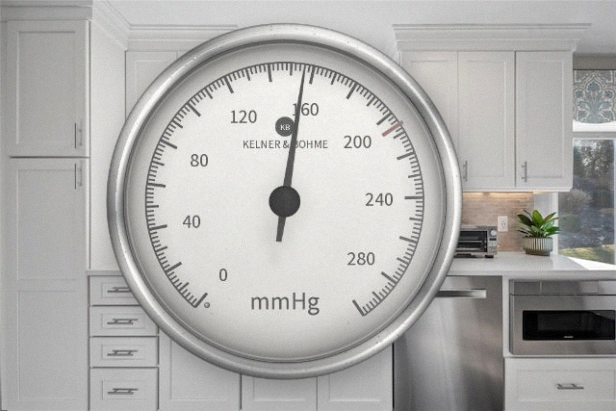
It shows {"value": 156, "unit": "mmHg"}
